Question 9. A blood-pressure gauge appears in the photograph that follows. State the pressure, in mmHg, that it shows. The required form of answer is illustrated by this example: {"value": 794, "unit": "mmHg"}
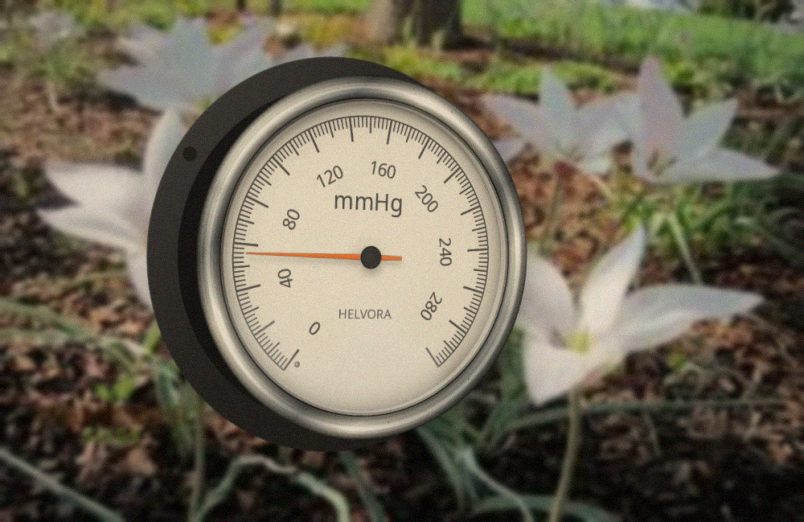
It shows {"value": 56, "unit": "mmHg"}
